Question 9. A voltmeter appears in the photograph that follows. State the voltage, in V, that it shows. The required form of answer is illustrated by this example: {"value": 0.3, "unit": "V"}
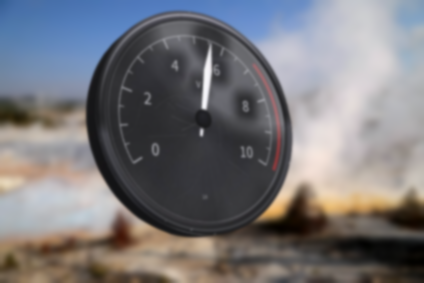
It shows {"value": 5.5, "unit": "V"}
